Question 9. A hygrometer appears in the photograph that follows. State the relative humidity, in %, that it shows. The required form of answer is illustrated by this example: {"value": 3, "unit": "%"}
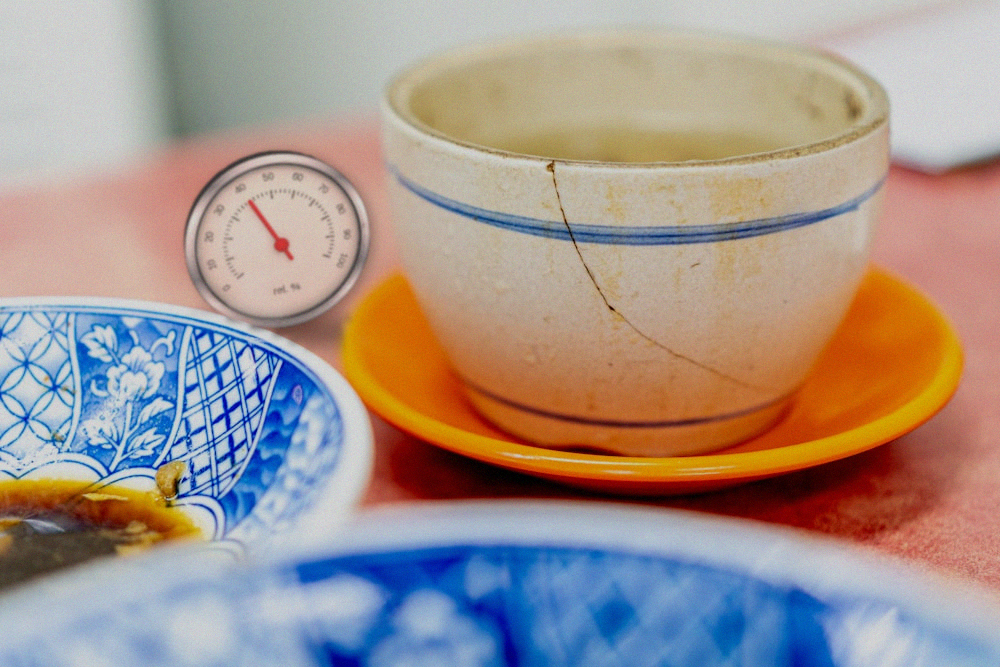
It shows {"value": 40, "unit": "%"}
